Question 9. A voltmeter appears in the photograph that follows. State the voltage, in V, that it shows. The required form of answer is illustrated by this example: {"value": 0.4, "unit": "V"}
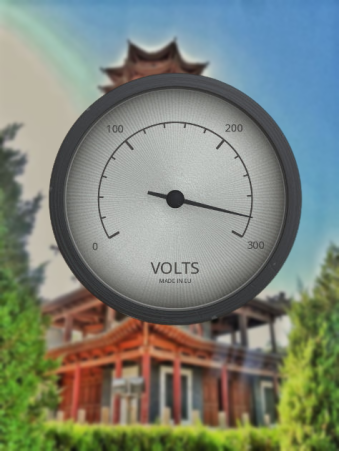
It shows {"value": 280, "unit": "V"}
